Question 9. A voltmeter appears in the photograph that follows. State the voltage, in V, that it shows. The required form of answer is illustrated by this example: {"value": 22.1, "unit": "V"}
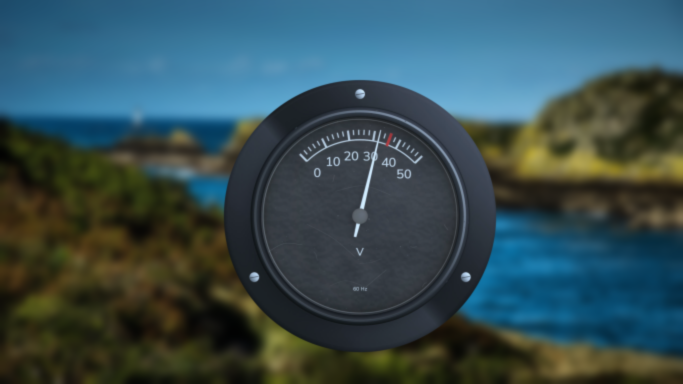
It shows {"value": 32, "unit": "V"}
